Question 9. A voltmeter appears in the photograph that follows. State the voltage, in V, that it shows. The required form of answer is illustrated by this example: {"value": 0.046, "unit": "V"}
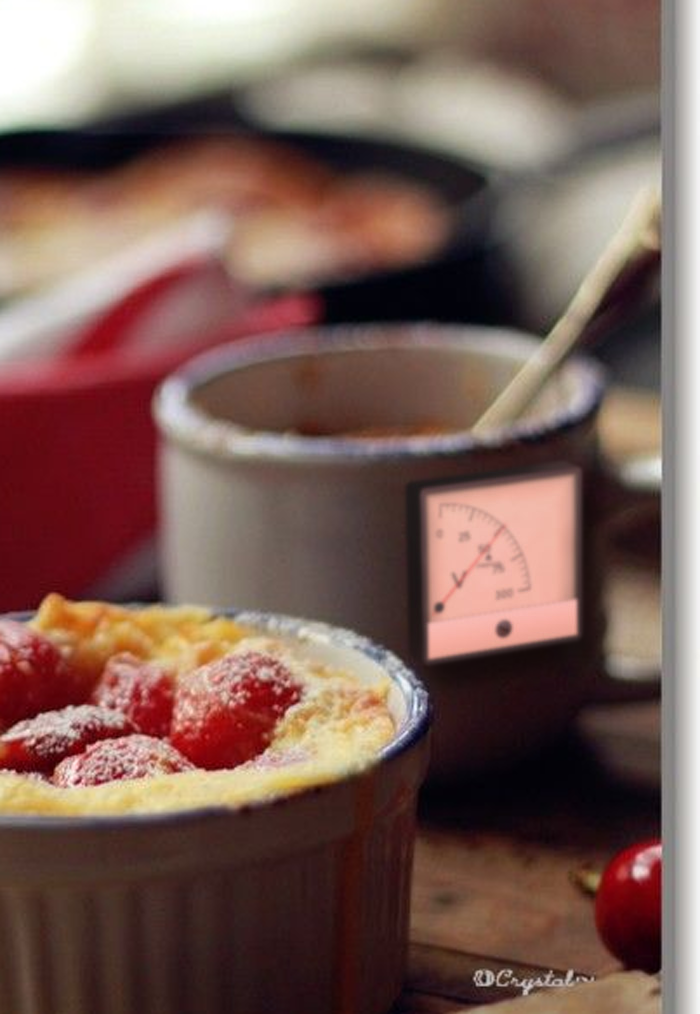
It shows {"value": 50, "unit": "V"}
